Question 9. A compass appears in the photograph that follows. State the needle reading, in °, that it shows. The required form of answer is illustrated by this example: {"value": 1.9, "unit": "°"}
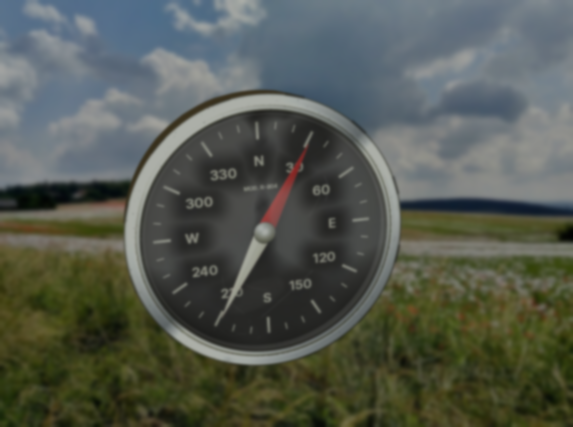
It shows {"value": 30, "unit": "°"}
